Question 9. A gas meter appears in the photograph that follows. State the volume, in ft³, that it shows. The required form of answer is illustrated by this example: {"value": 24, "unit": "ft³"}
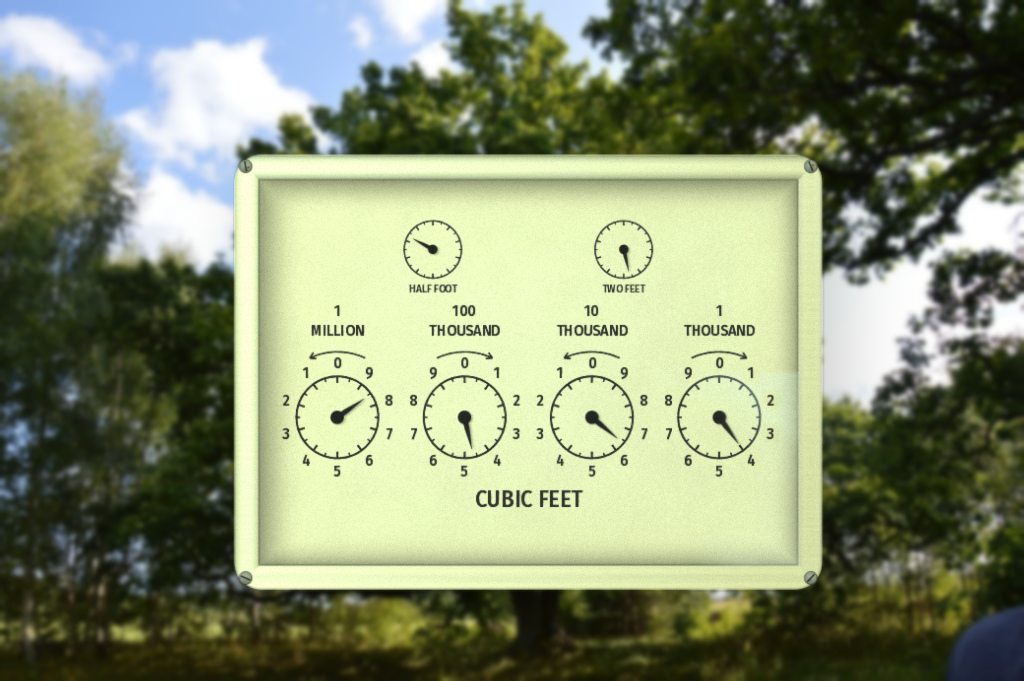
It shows {"value": 846400, "unit": "ft³"}
